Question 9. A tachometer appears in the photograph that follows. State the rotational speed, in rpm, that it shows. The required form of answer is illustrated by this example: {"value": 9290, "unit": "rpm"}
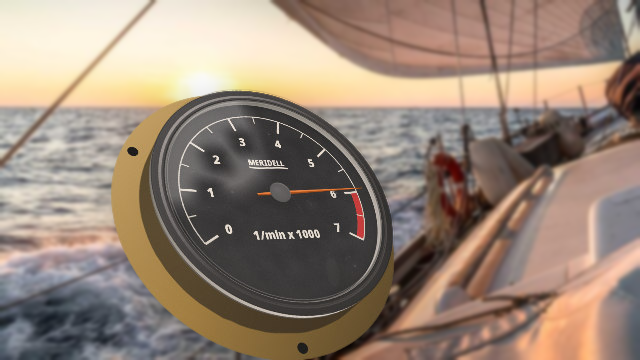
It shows {"value": 6000, "unit": "rpm"}
